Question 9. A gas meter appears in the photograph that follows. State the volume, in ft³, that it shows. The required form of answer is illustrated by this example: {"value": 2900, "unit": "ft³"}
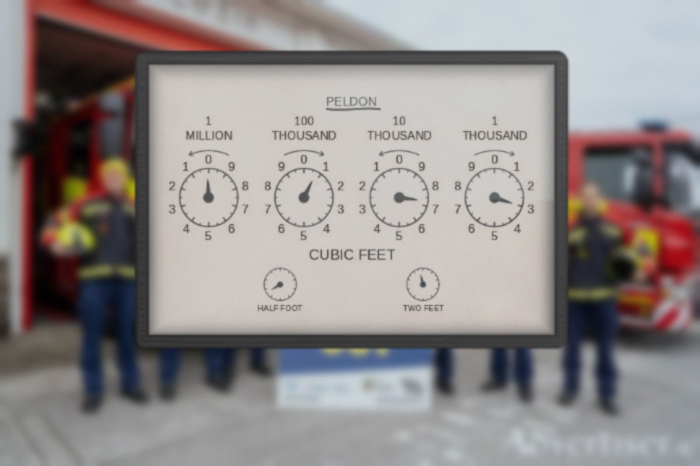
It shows {"value": 7300, "unit": "ft³"}
